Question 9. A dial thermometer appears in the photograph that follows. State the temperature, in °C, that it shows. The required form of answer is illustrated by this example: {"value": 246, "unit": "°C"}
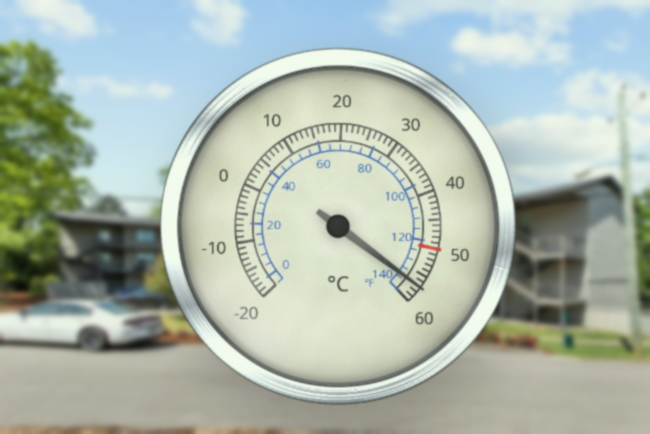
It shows {"value": 57, "unit": "°C"}
